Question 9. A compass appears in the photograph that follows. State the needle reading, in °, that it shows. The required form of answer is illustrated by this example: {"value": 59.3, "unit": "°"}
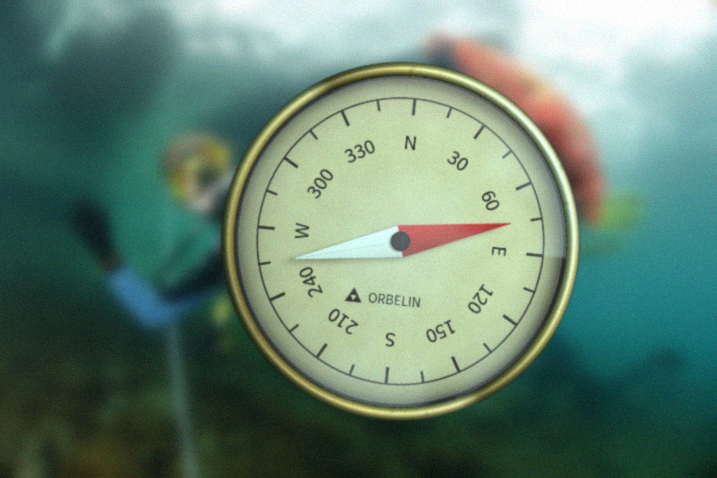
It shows {"value": 75, "unit": "°"}
